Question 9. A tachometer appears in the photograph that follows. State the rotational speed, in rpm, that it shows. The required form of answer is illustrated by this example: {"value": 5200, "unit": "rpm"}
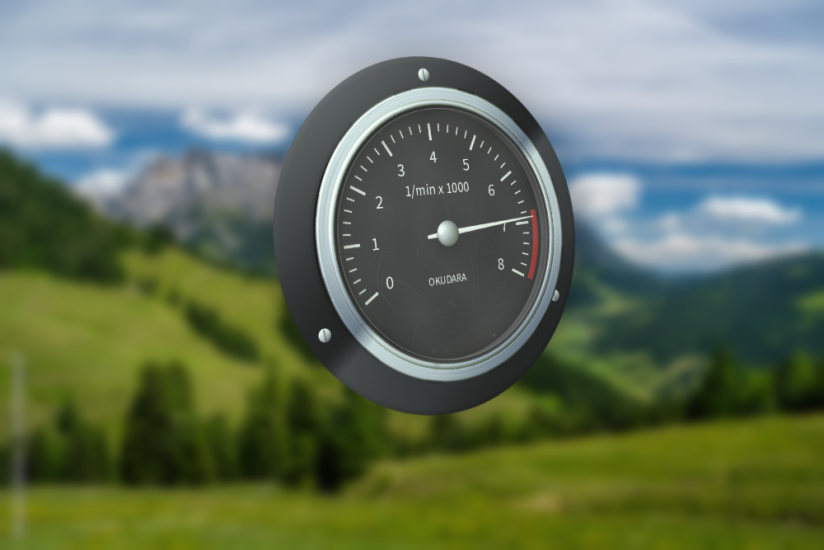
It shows {"value": 6900, "unit": "rpm"}
